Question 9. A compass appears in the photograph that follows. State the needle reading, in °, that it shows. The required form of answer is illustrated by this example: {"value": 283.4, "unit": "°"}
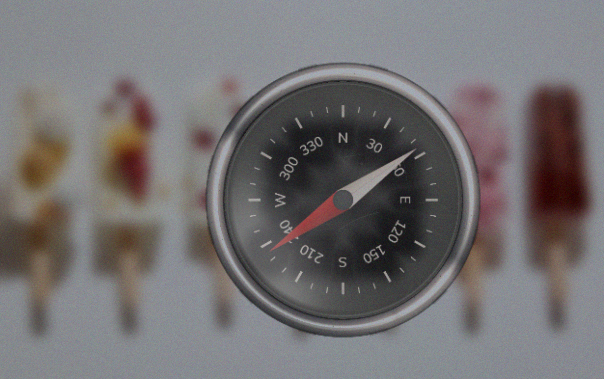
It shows {"value": 235, "unit": "°"}
